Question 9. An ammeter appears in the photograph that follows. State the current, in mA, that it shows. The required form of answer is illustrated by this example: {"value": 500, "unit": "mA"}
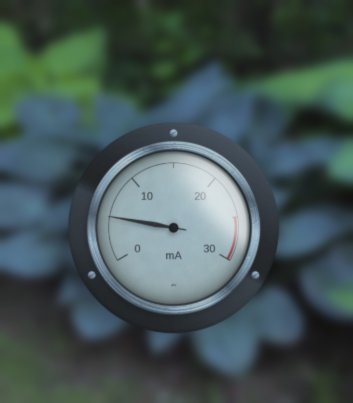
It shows {"value": 5, "unit": "mA"}
